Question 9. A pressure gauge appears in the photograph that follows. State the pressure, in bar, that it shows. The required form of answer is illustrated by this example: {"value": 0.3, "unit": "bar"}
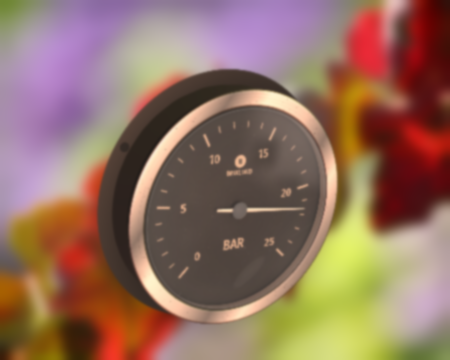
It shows {"value": 21.5, "unit": "bar"}
